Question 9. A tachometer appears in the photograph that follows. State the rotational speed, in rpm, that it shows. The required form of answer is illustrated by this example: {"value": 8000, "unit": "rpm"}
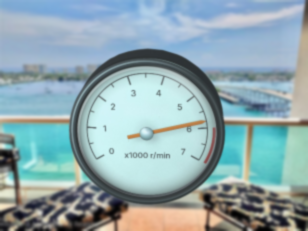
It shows {"value": 5750, "unit": "rpm"}
